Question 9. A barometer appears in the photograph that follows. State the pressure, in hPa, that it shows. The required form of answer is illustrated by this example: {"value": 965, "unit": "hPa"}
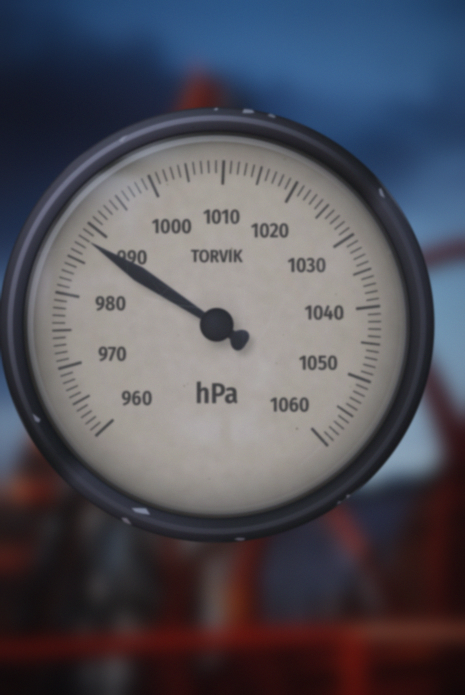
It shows {"value": 988, "unit": "hPa"}
